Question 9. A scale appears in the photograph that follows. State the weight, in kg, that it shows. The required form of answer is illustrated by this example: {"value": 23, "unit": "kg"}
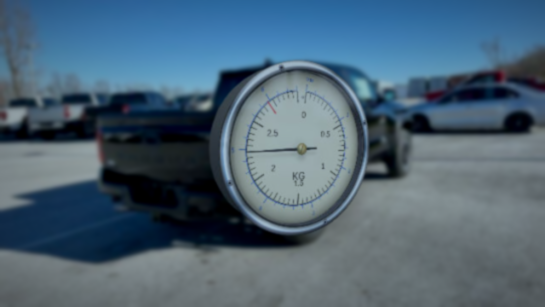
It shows {"value": 2.25, "unit": "kg"}
